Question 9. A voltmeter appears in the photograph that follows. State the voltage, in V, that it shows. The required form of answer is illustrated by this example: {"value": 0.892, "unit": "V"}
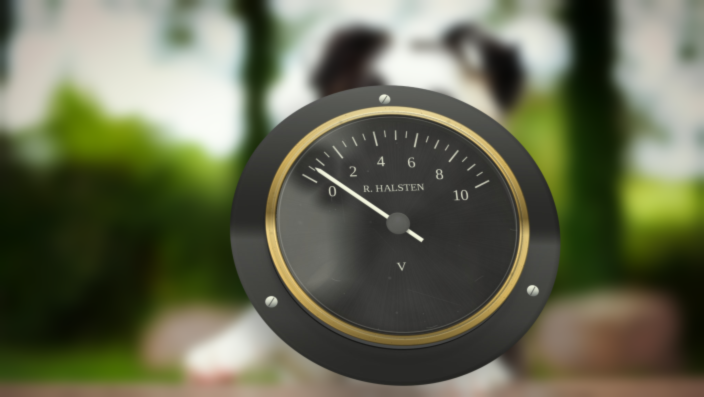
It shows {"value": 0.5, "unit": "V"}
